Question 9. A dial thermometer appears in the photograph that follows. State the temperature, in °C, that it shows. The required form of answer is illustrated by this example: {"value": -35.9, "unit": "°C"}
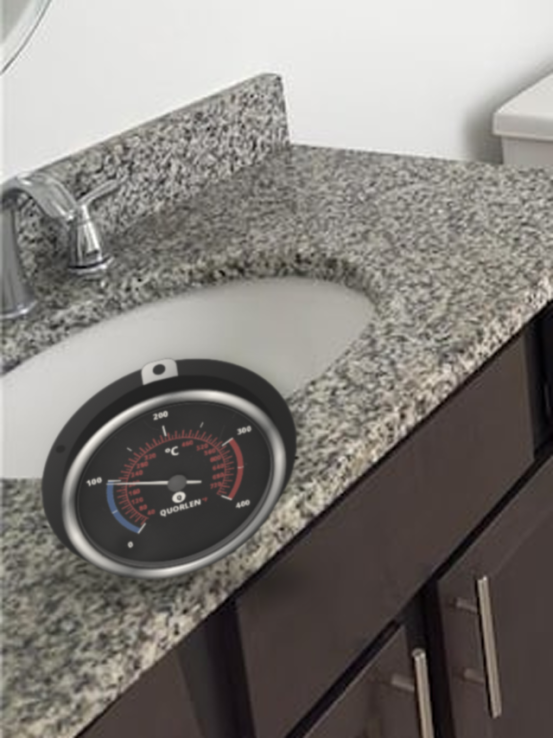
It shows {"value": 100, "unit": "°C"}
